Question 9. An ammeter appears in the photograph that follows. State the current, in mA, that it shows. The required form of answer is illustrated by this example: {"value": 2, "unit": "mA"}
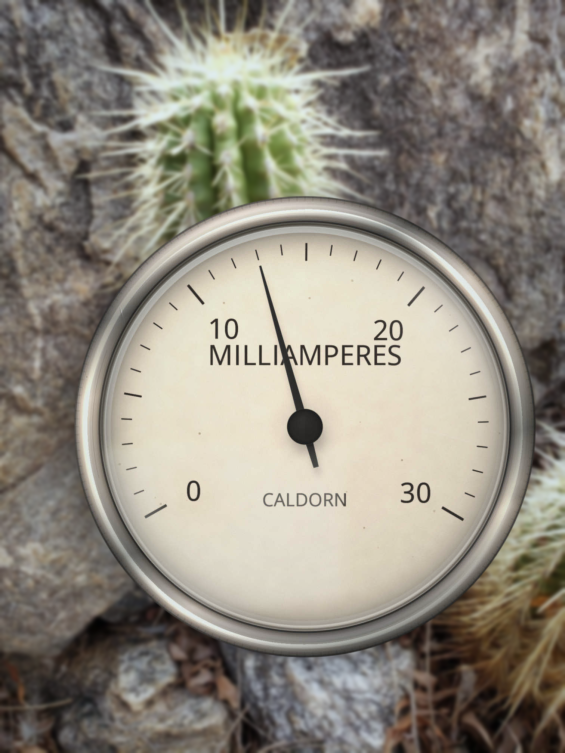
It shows {"value": 13, "unit": "mA"}
